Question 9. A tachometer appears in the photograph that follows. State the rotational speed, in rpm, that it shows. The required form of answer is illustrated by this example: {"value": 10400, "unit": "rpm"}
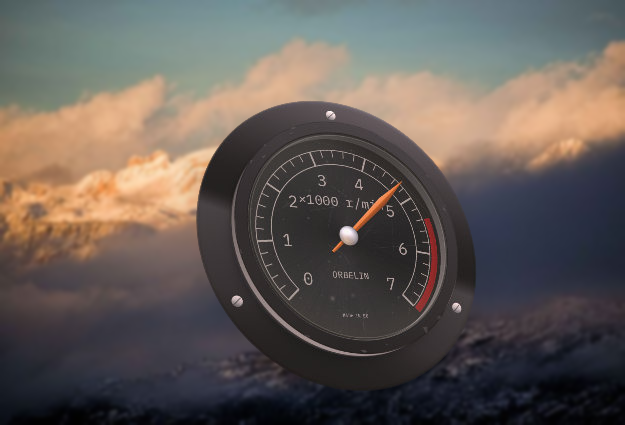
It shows {"value": 4700, "unit": "rpm"}
